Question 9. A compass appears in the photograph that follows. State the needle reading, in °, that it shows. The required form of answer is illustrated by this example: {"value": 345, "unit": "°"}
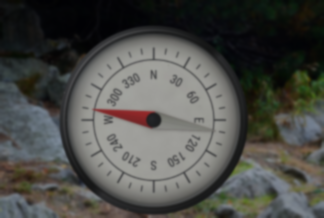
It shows {"value": 280, "unit": "°"}
